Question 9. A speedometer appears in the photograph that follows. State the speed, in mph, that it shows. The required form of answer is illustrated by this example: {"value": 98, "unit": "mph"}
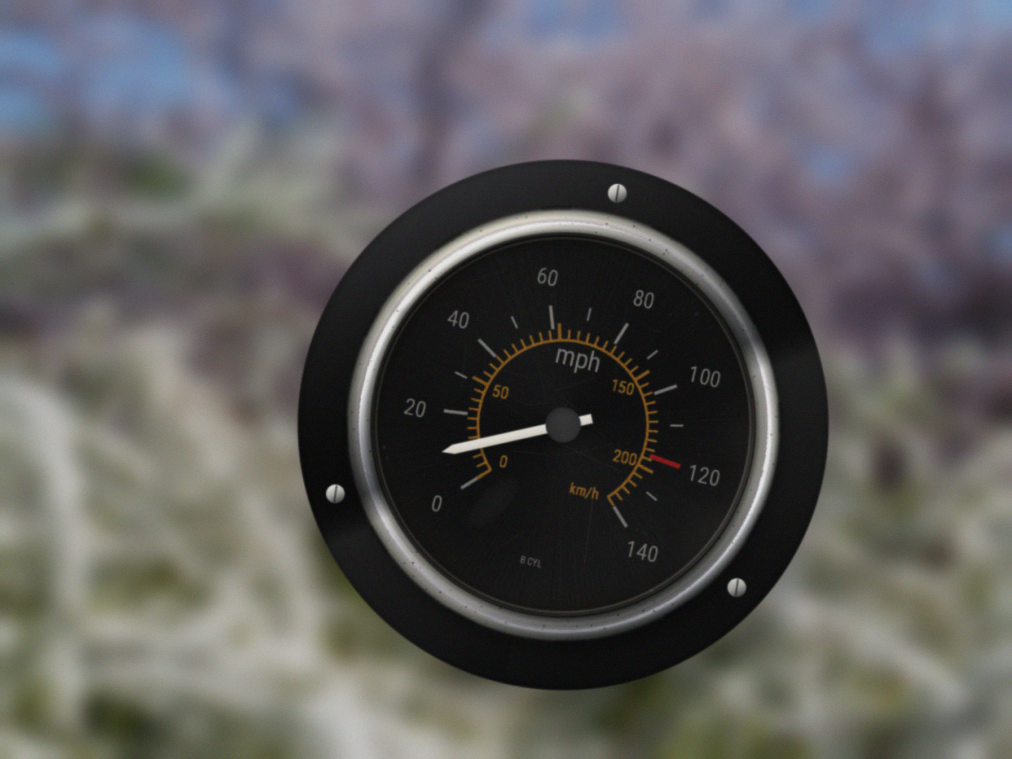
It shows {"value": 10, "unit": "mph"}
